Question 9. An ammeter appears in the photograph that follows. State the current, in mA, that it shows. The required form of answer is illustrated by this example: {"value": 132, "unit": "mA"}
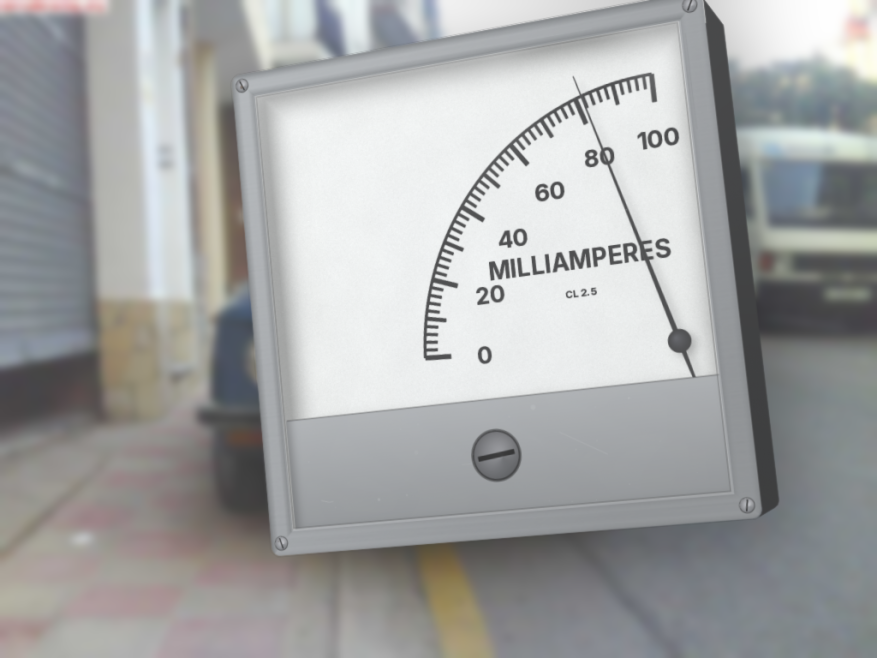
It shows {"value": 82, "unit": "mA"}
